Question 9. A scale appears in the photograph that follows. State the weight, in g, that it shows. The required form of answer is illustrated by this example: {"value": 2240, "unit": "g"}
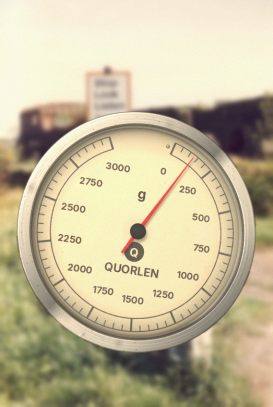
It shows {"value": 125, "unit": "g"}
